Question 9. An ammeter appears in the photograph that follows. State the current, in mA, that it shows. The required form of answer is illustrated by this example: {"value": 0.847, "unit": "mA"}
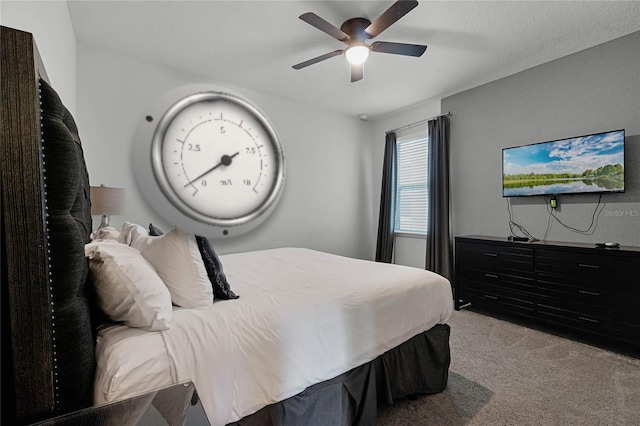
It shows {"value": 0.5, "unit": "mA"}
